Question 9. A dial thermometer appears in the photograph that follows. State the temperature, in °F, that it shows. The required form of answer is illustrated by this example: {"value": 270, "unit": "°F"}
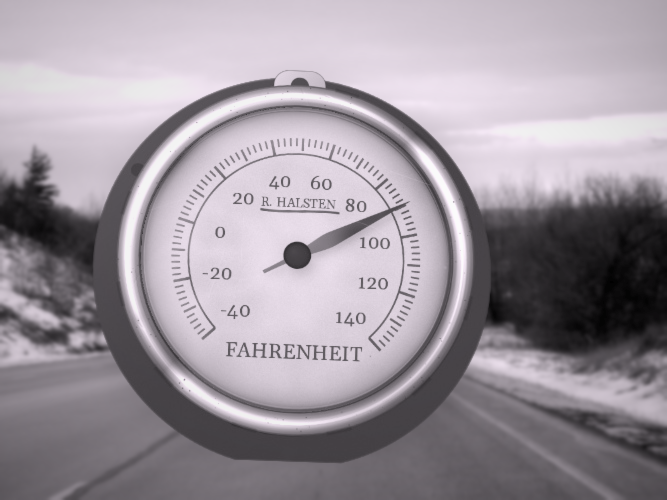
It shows {"value": 90, "unit": "°F"}
